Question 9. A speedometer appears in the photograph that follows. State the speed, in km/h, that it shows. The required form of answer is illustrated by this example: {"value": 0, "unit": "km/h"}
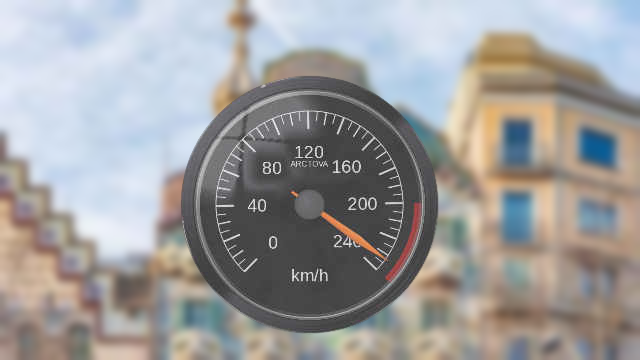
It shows {"value": 232.5, "unit": "km/h"}
